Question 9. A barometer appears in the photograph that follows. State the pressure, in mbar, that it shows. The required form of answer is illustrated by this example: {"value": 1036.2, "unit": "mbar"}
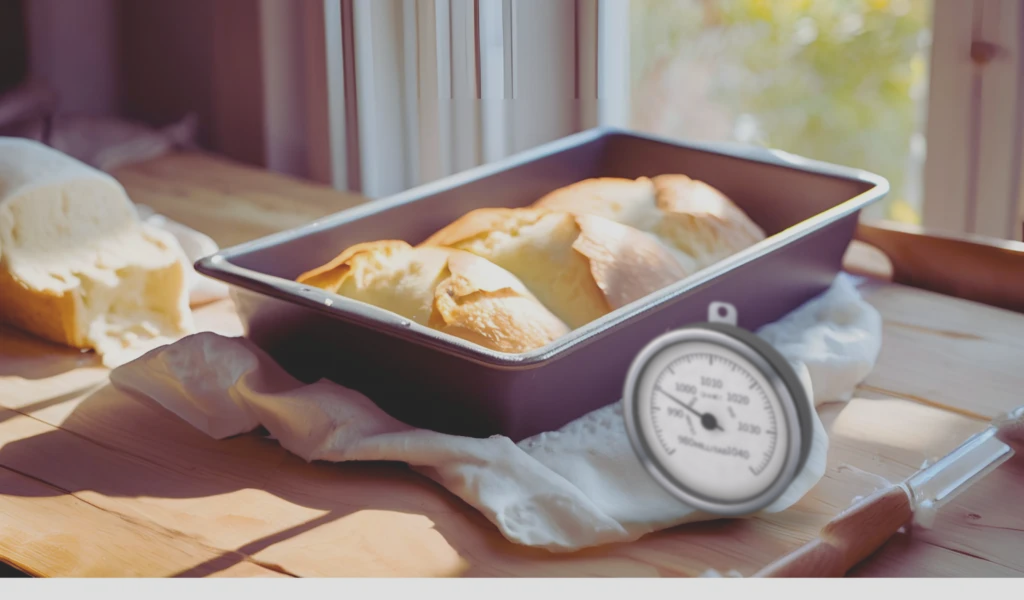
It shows {"value": 995, "unit": "mbar"}
